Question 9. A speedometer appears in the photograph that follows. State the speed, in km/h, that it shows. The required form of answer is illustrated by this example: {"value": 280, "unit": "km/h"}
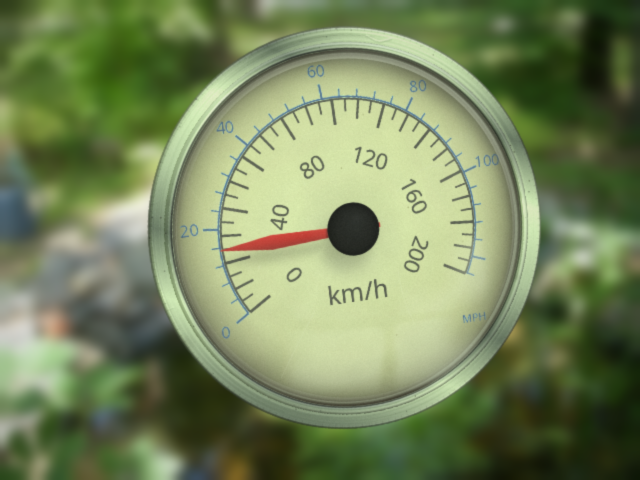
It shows {"value": 25, "unit": "km/h"}
